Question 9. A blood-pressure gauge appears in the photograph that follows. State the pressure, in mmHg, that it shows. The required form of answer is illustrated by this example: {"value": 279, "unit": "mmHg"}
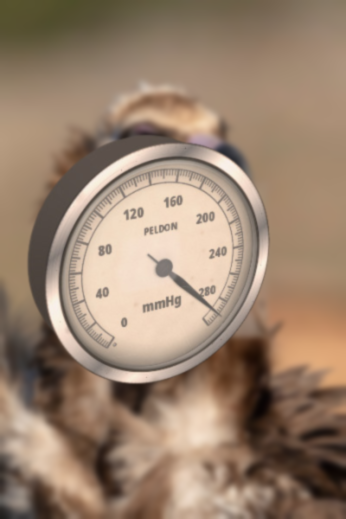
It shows {"value": 290, "unit": "mmHg"}
